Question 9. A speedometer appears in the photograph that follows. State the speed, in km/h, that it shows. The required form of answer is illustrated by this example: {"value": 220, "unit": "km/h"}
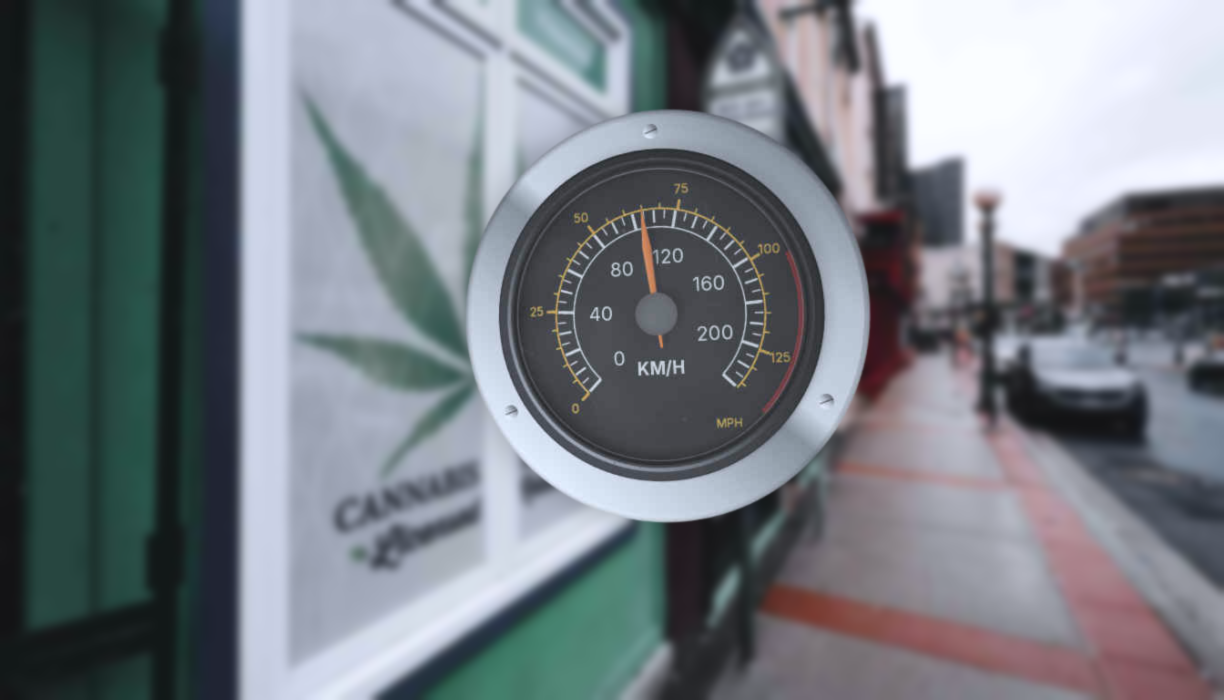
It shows {"value": 105, "unit": "km/h"}
